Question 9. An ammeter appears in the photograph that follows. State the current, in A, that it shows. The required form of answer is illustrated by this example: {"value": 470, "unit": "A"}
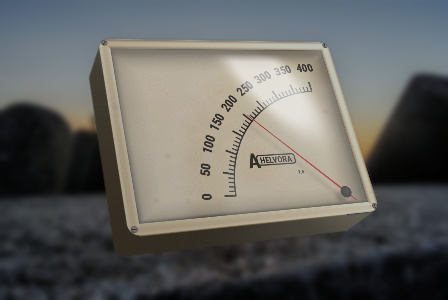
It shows {"value": 200, "unit": "A"}
